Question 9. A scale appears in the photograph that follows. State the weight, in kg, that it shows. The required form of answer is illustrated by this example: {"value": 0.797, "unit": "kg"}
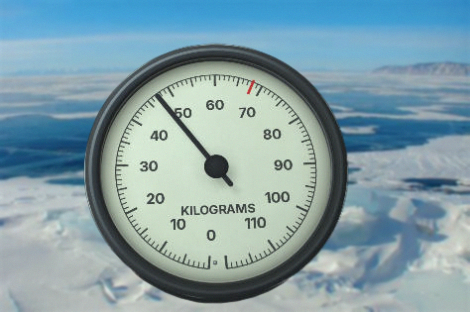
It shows {"value": 47, "unit": "kg"}
